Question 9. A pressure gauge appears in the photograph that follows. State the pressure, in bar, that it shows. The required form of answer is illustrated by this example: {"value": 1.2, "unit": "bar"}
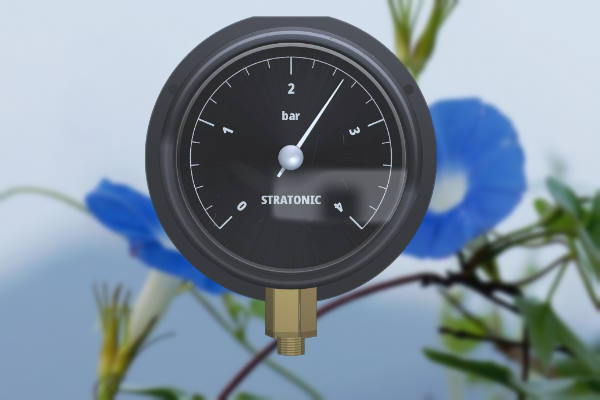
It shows {"value": 2.5, "unit": "bar"}
